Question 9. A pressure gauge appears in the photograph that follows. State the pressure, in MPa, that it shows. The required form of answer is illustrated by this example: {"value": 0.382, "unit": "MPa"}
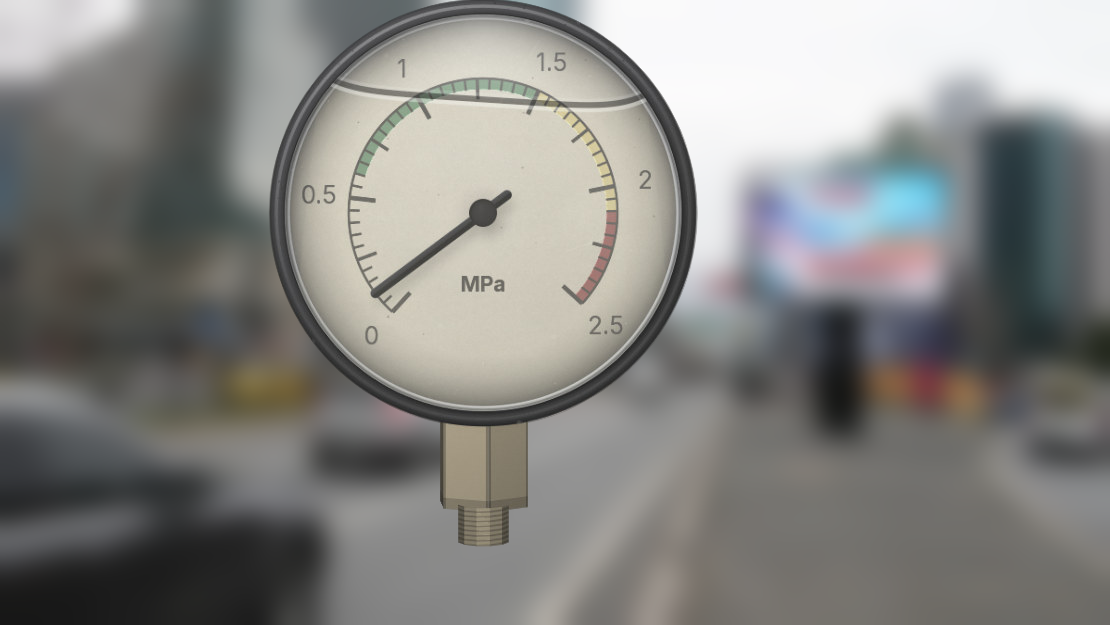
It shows {"value": 0.1, "unit": "MPa"}
